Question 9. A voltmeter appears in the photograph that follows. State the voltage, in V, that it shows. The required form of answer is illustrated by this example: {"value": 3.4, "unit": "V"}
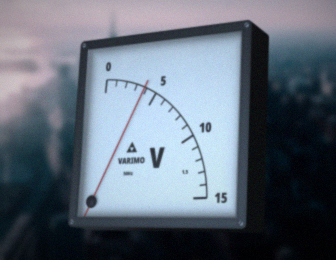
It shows {"value": 4, "unit": "V"}
